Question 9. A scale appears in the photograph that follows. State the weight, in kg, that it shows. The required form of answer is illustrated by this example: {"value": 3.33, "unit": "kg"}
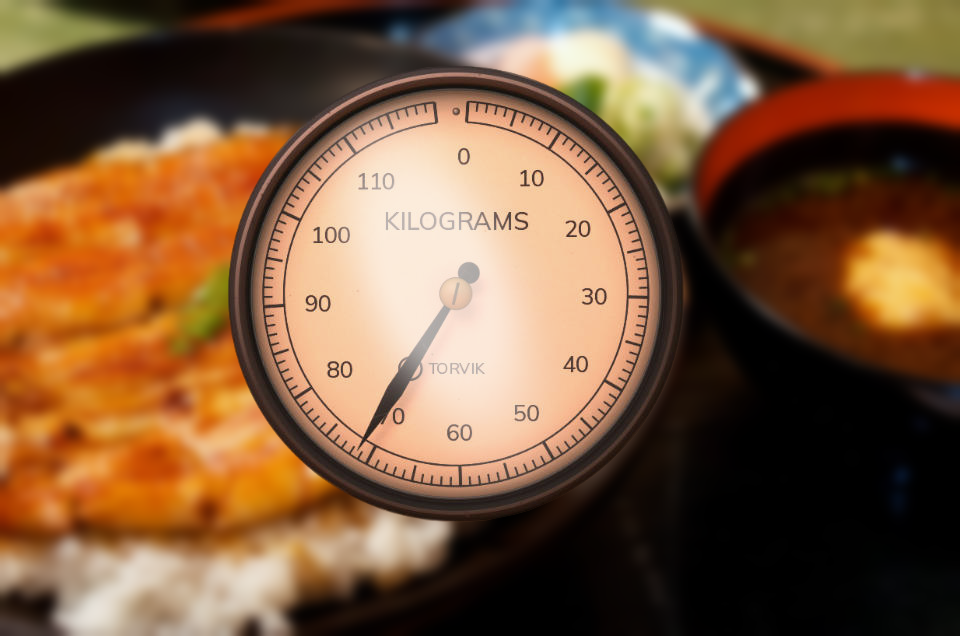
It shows {"value": 71.5, "unit": "kg"}
